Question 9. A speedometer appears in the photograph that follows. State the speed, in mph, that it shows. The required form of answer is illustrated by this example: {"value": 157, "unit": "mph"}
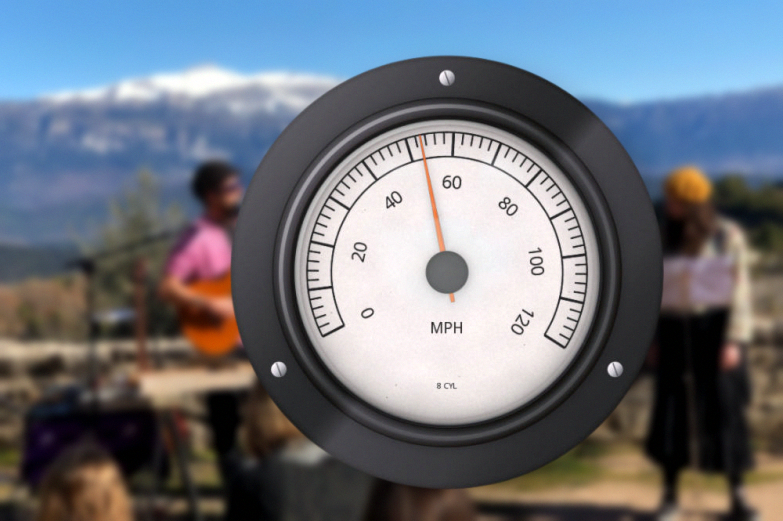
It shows {"value": 53, "unit": "mph"}
